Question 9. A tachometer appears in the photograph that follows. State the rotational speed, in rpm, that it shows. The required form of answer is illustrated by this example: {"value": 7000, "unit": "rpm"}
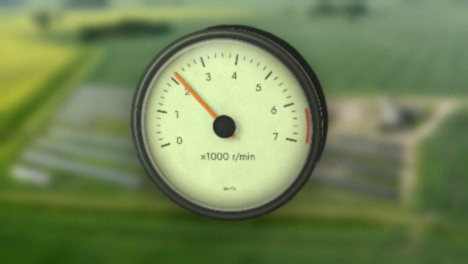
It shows {"value": 2200, "unit": "rpm"}
